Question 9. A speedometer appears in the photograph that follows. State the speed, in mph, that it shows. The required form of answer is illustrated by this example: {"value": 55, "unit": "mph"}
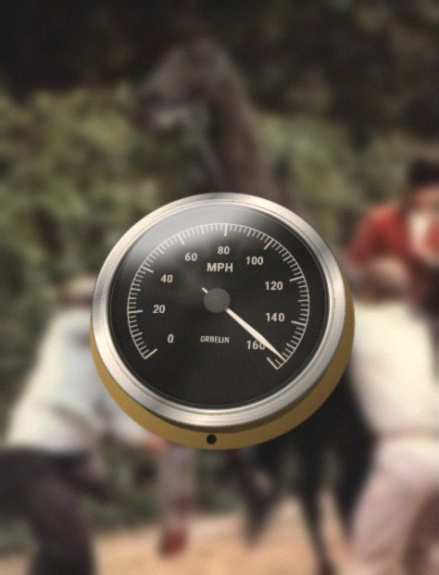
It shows {"value": 156, "unit": "mph"}
